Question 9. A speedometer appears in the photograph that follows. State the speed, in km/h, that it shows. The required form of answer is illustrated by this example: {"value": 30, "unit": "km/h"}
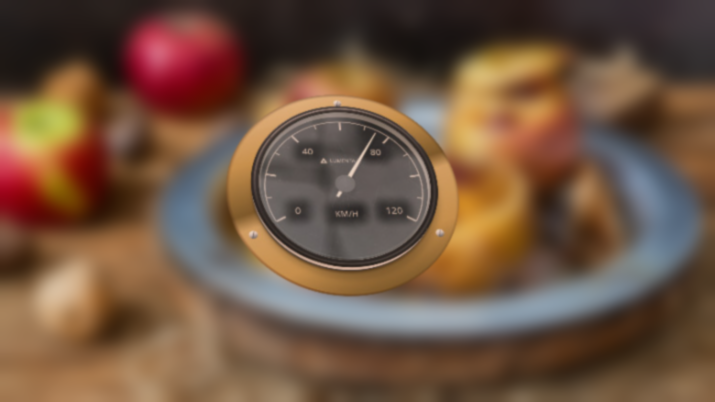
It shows {"value": 75, "unit": "km/h"}
